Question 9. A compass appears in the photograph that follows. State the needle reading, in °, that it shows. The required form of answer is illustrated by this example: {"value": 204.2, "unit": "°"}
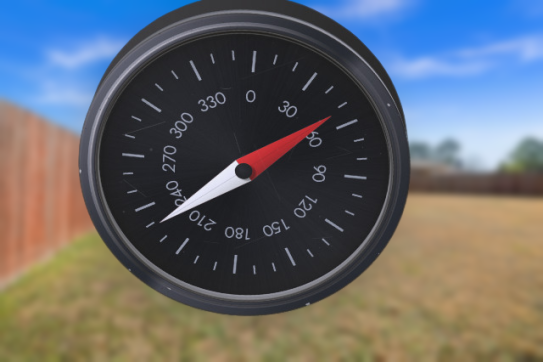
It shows {"value": 50, "unit": "°"}
